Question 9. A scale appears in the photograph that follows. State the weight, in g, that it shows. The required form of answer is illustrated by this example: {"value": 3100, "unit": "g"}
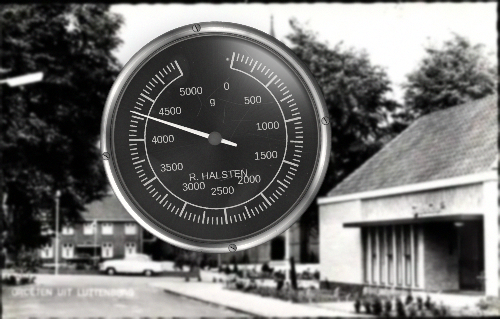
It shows {"value": 4300, "unit": "g"}
